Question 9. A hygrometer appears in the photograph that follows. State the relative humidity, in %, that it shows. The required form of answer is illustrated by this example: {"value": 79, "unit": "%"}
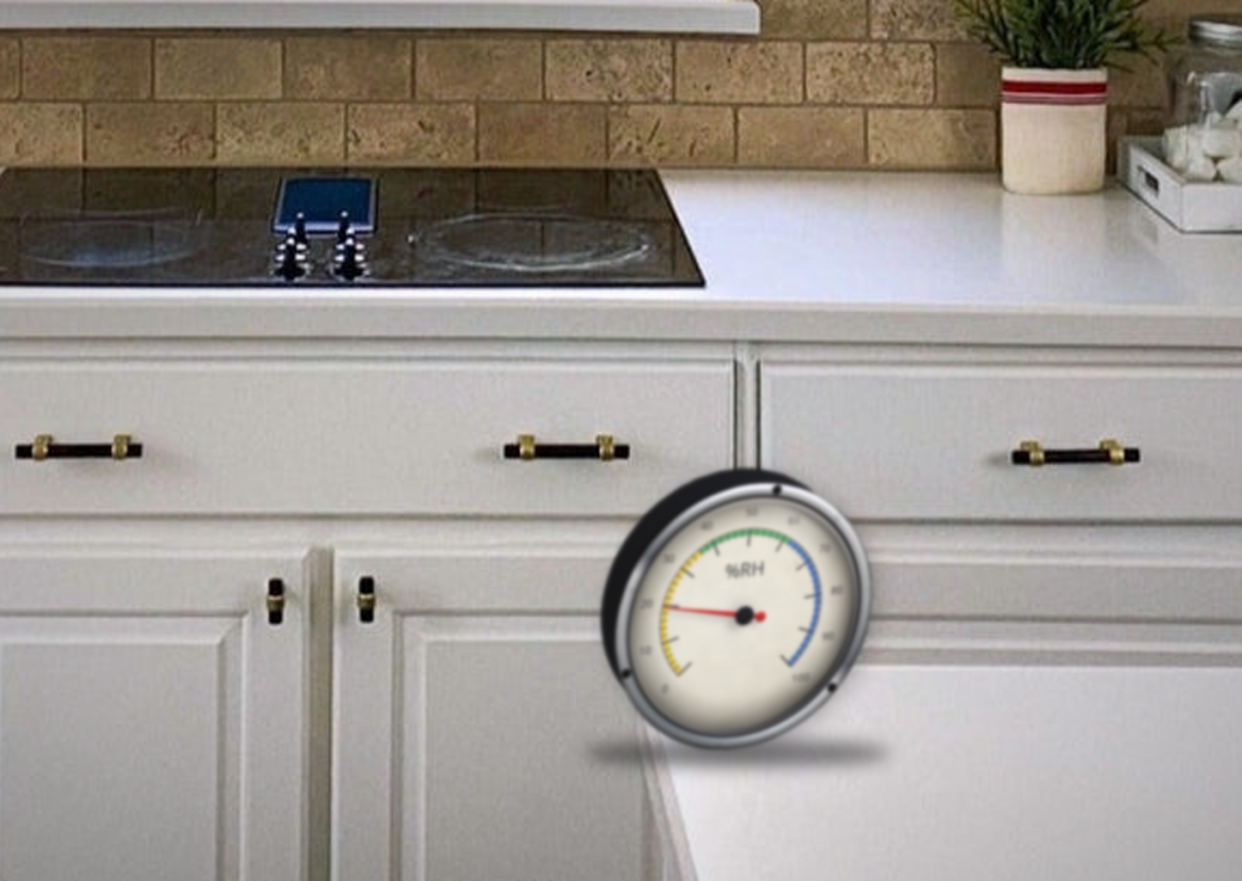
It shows {"value": 20, "unit": "%"}
